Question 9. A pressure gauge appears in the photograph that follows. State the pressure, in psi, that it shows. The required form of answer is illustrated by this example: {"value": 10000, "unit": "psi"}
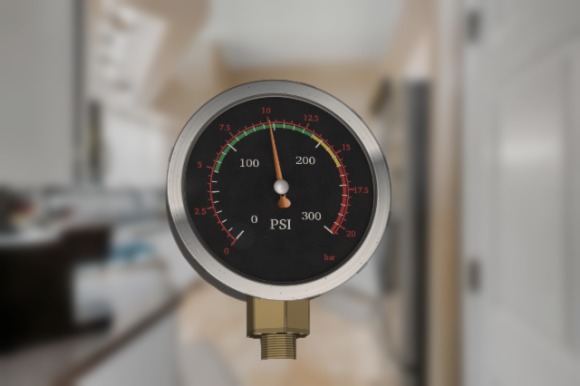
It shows {"value": 145, "unit": "psi"}
